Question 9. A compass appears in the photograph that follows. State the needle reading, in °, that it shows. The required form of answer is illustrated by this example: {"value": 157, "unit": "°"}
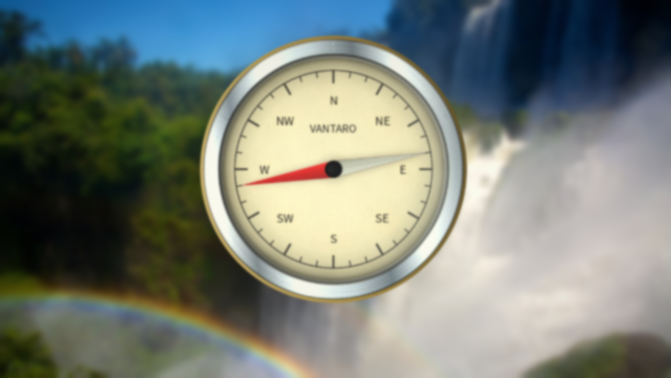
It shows {"value": 260, "unit": "°"}
